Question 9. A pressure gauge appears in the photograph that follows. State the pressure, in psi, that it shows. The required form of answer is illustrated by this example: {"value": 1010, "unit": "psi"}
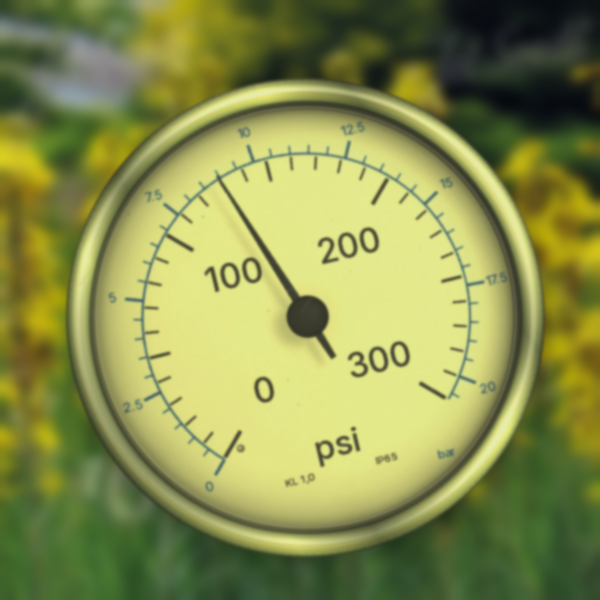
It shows {"value": 130, "unit": "psi"}
